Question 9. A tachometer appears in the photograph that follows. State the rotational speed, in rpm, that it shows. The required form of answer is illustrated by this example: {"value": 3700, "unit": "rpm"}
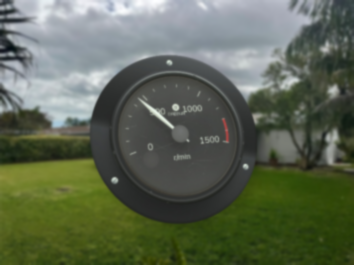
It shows {"value": 450, "unit": "rpm"}
